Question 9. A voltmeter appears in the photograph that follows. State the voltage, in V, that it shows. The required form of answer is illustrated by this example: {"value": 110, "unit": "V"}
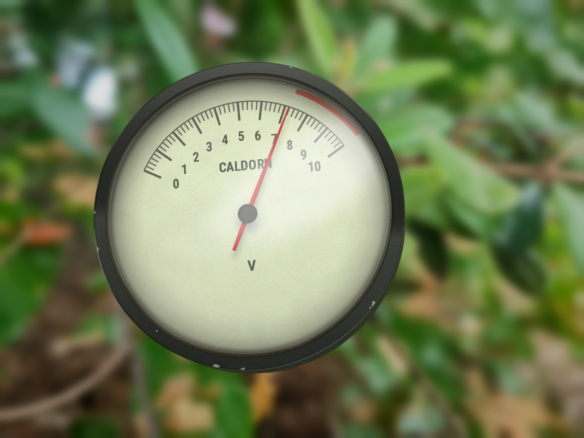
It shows {"value": 7.2, "unit": "V"}
